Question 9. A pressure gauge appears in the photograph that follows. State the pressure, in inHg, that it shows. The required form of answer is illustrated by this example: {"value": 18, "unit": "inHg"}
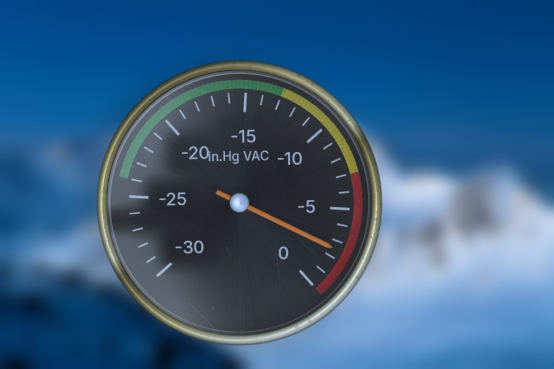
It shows {"value": -2.5, "unit": "inHg"}
